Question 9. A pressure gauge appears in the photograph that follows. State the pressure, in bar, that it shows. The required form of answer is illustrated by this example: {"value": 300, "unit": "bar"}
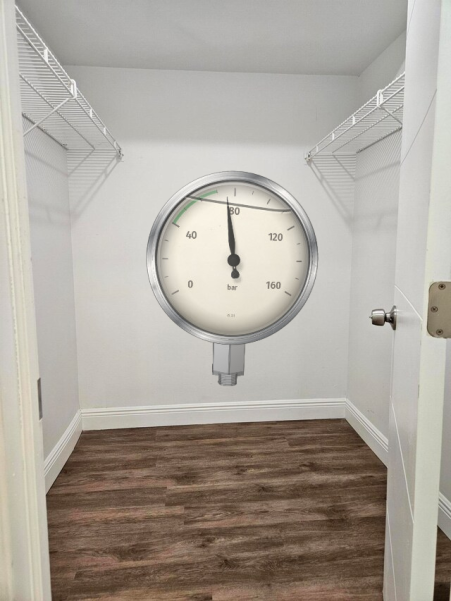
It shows {"value": 75, "unit": "bar"}
